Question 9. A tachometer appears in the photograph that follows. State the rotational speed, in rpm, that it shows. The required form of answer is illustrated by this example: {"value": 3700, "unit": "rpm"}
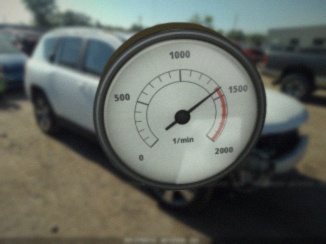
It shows {"value": 1400, "unit": "rpm"}
